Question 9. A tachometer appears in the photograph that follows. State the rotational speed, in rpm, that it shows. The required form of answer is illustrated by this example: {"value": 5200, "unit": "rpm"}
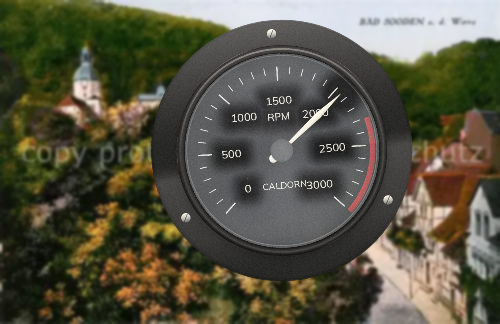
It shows {"value": 2050, "unit": "rpm"}
